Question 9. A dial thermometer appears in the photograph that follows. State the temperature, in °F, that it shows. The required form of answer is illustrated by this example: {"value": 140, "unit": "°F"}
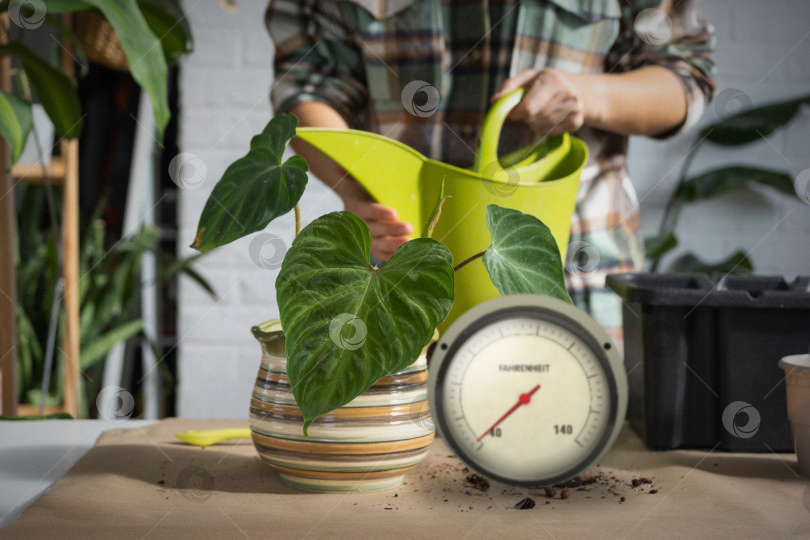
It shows {"value": -36, "unit": "°F"}
